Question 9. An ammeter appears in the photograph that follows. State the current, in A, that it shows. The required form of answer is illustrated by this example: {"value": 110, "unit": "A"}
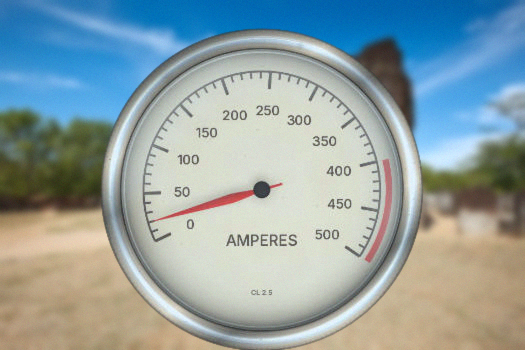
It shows {"value": 20, "unit": "A"}
